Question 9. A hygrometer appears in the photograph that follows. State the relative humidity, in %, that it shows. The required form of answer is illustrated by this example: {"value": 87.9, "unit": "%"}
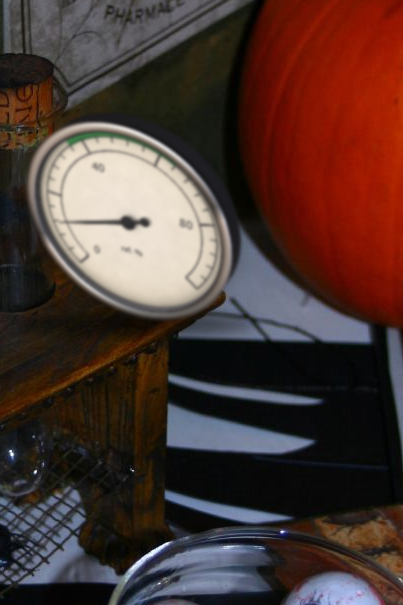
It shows {"value": 12, "unit": "%"}
